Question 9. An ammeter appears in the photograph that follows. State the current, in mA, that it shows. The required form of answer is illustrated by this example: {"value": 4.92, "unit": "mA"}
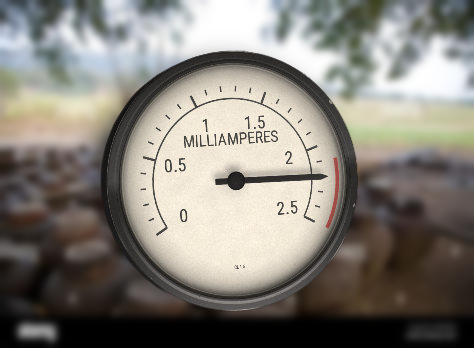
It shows {"value": 2.2, "unit": "mA"}
